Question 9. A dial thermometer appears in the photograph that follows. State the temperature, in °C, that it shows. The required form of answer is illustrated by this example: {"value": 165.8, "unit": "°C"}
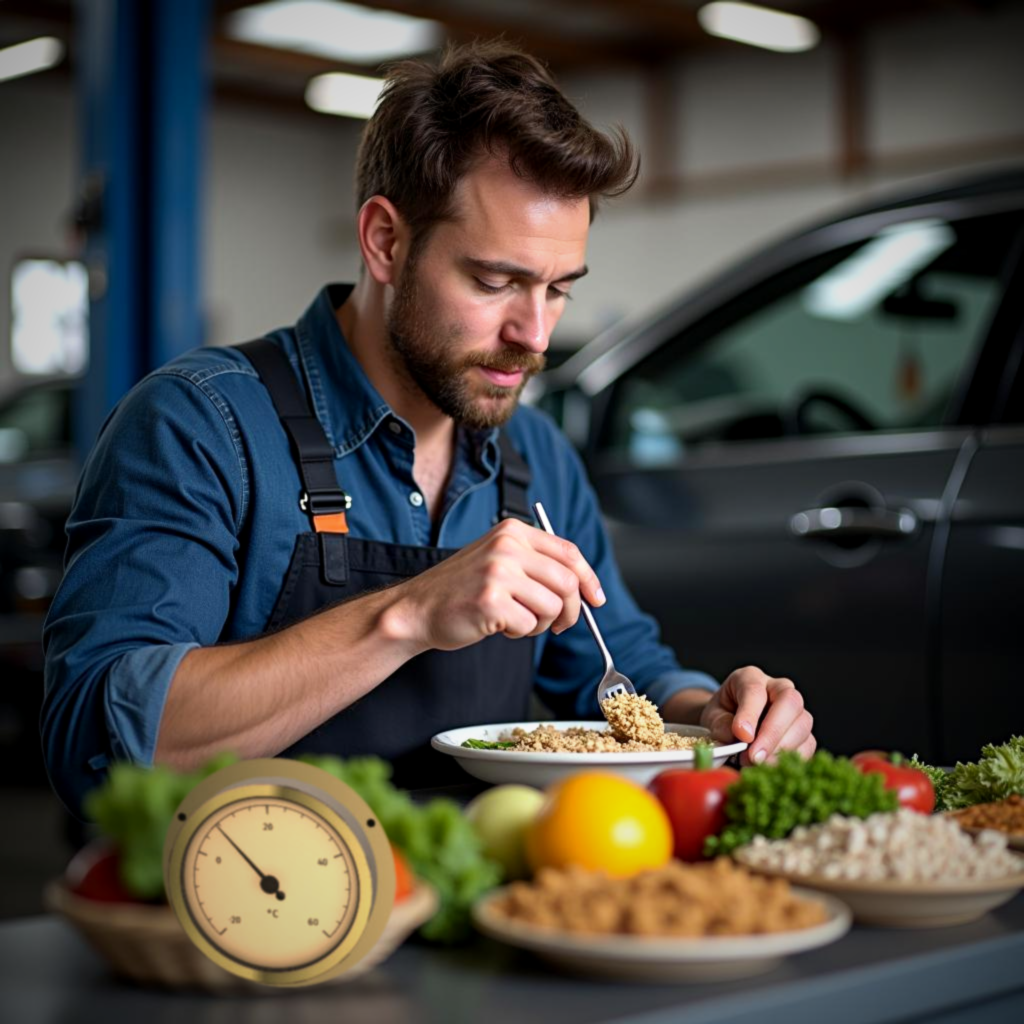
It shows {"value": 8, "unit": "°C"}
